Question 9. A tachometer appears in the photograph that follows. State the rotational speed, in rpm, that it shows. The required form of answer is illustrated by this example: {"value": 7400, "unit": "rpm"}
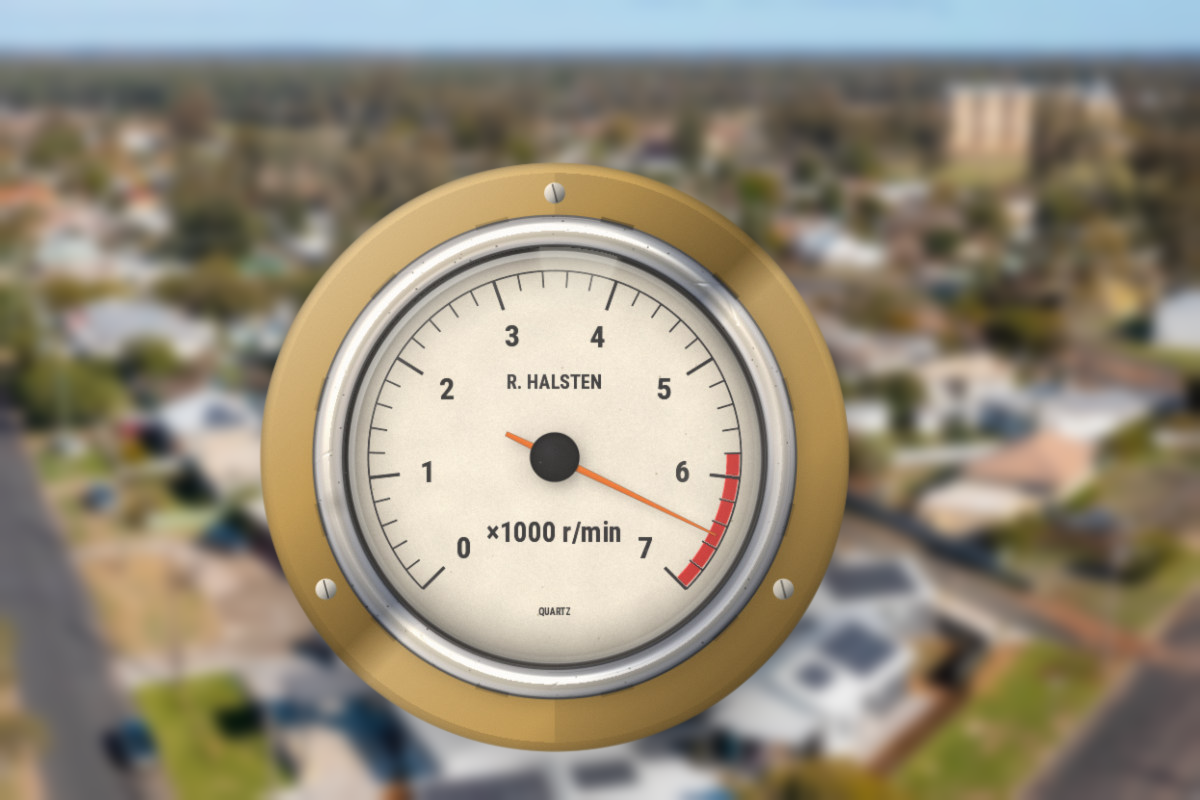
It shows {"value": 6500, "unit": "rpm"}
